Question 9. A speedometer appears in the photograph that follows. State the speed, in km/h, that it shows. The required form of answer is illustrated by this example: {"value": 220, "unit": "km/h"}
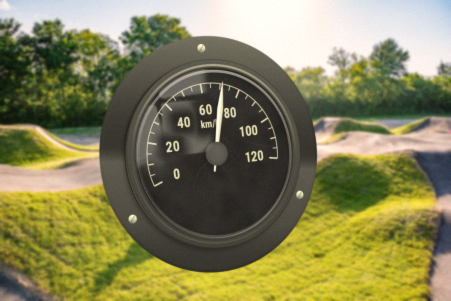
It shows {"value": 70, "unit": "km/h"}
